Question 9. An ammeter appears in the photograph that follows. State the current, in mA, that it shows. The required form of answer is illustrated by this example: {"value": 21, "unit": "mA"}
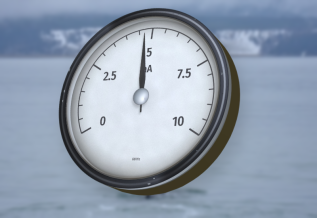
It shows {"value": 4.75, "unit": "mA"}
